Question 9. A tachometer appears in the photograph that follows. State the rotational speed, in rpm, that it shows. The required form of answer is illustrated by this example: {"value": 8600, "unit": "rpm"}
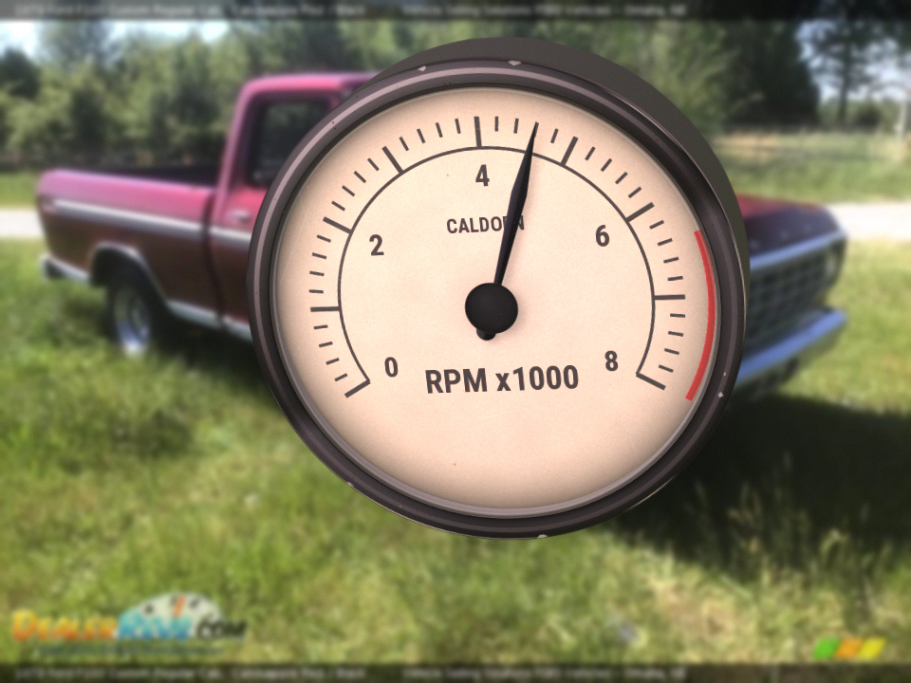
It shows {"value": 4600, "unit": "rpm"}
